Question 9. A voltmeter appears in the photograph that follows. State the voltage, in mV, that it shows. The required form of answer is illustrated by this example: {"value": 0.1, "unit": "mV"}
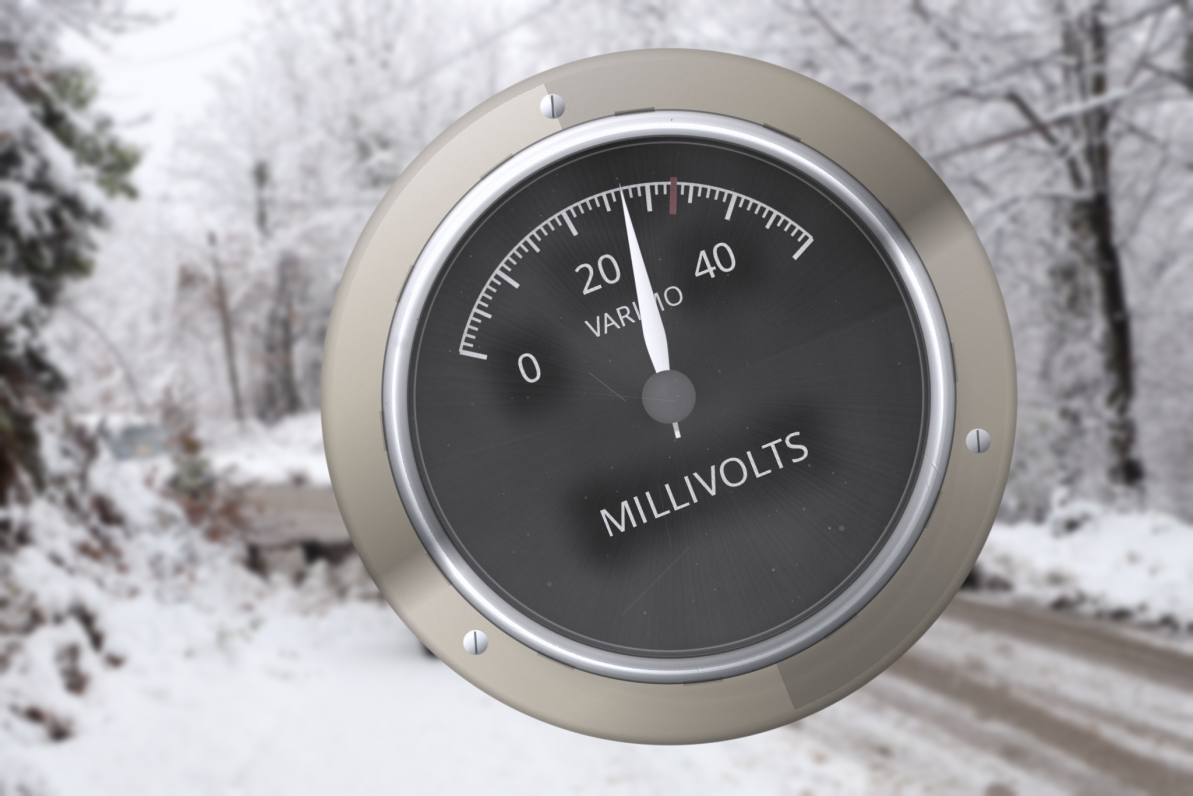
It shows {"value": 27, "unit": "mV"}
